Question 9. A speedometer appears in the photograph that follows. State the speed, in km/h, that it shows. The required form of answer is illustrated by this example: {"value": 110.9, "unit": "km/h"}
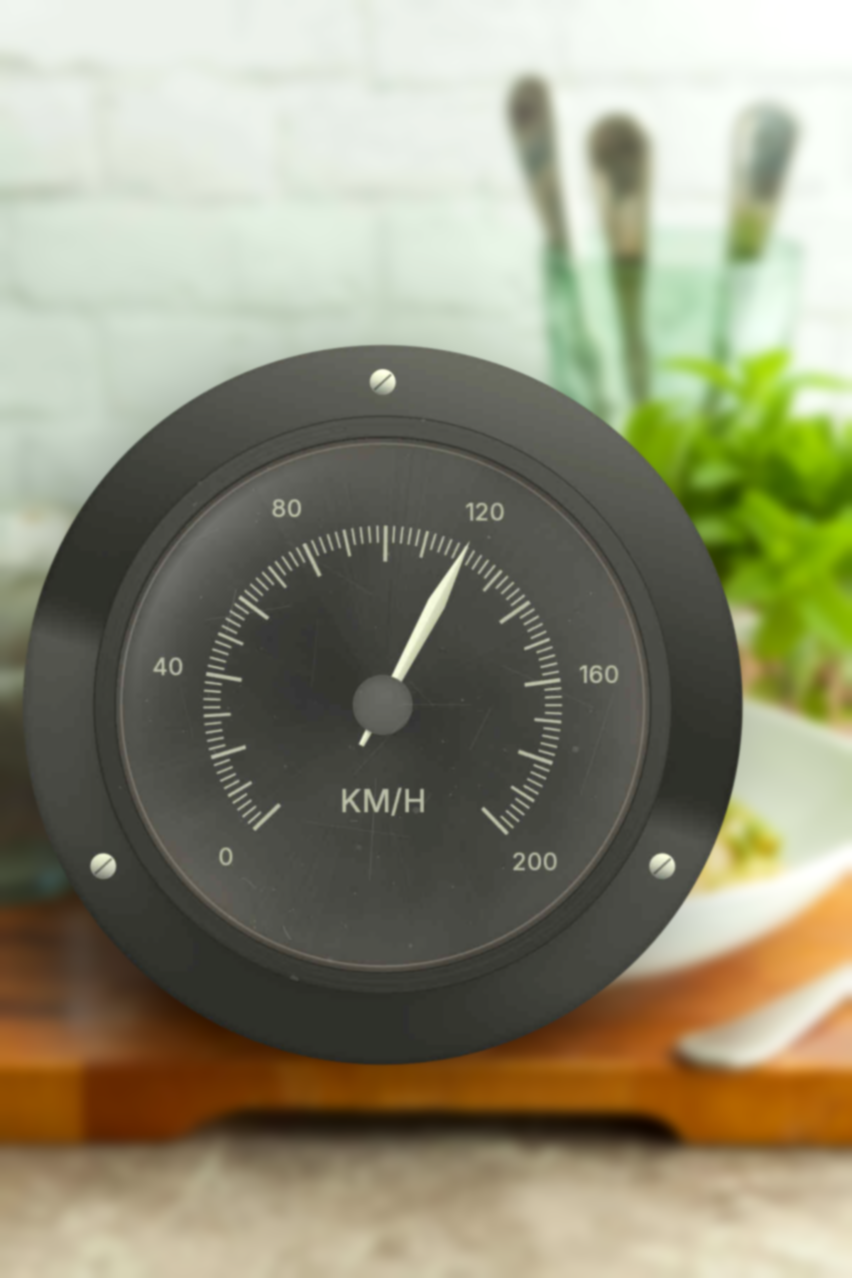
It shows {"value": 120, "unit": "km/h"}
